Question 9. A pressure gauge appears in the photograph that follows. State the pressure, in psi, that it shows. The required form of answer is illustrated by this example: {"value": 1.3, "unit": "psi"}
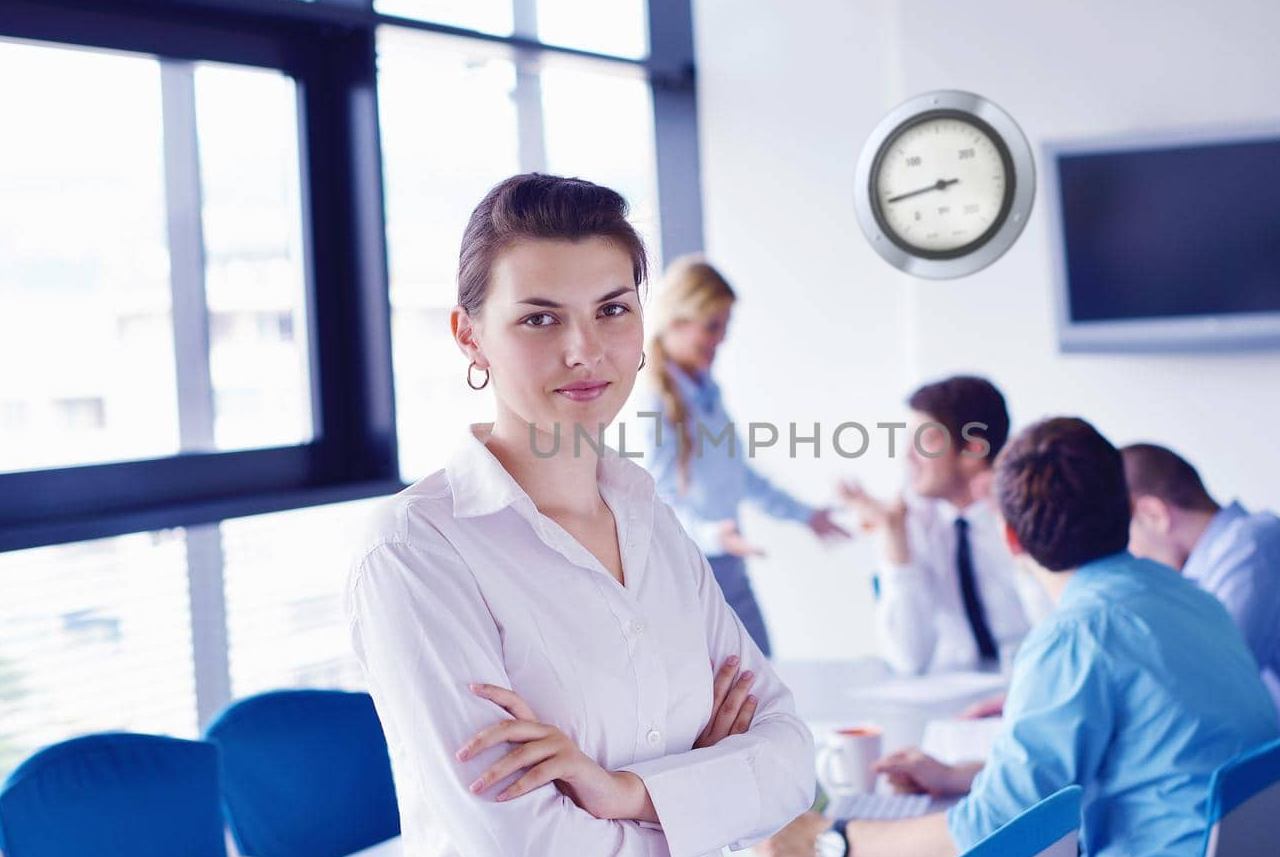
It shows {"value": 40, "unit": "psi"}
